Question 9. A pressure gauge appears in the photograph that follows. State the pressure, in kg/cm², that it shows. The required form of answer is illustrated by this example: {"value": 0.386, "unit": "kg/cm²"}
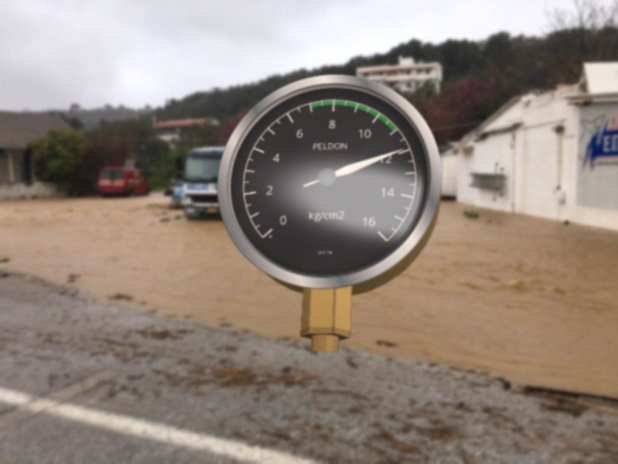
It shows {"value": 12, "unit": "kg/cm²"}
